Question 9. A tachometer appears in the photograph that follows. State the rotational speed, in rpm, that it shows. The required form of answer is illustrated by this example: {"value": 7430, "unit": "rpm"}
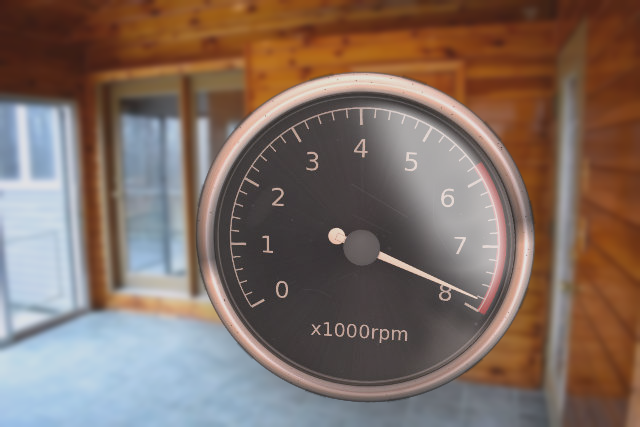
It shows {"value": 7800, "unit": "rpm"}
